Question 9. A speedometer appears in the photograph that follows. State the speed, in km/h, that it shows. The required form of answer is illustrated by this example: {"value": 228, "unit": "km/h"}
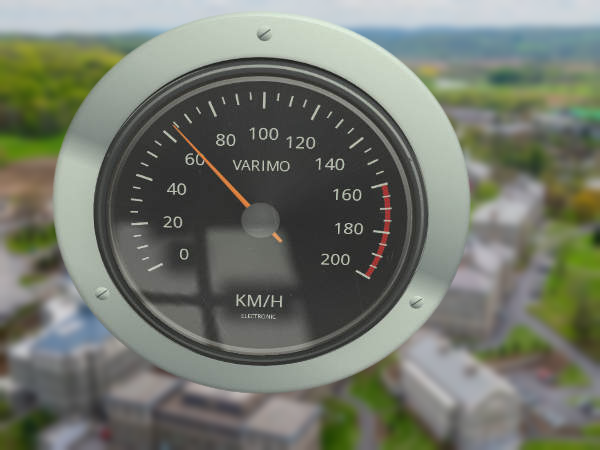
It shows {"value": 65, "unit": "km/h"}
